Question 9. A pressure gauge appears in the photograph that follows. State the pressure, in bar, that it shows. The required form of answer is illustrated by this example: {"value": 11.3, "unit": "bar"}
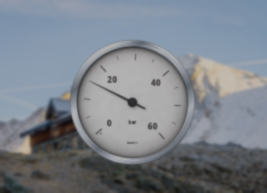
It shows {"value": 15, "unit": "bar"}
